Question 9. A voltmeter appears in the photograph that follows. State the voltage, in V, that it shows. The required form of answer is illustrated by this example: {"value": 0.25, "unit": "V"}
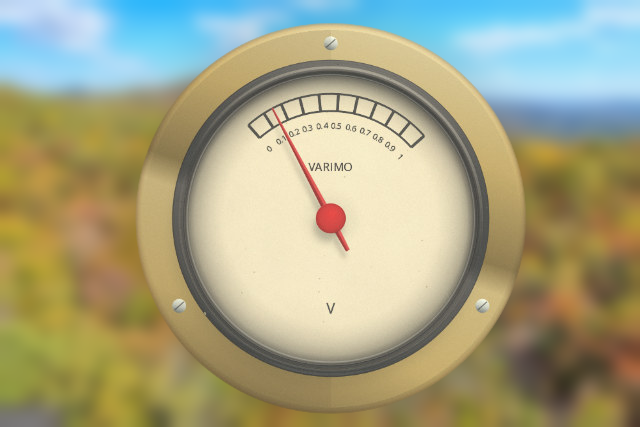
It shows {"value": 0.15, "unit": "V"}
